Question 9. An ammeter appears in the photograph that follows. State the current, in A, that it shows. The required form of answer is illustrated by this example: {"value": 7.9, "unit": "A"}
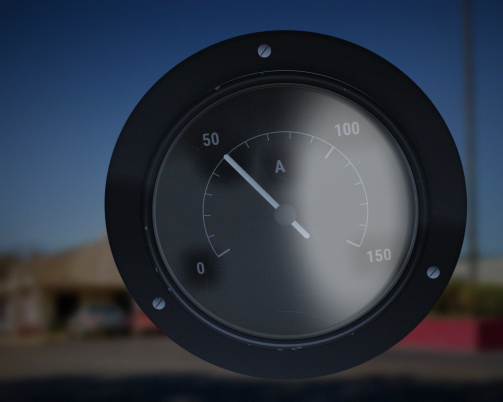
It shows {"value": 50, "unit": "A"}
